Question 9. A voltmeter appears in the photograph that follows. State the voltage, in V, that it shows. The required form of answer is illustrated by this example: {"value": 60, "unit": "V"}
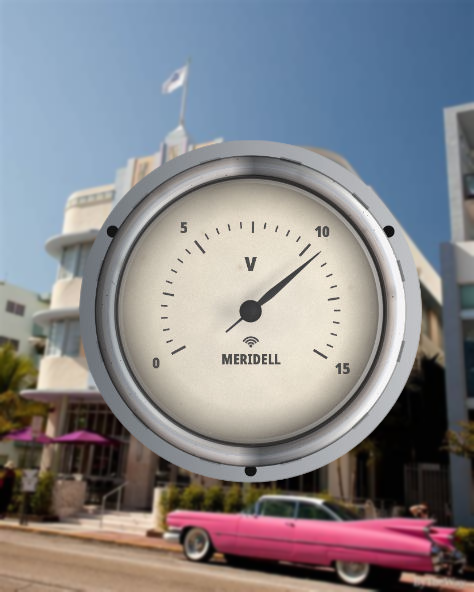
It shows {"value": 10.5, "unit": "V"}
